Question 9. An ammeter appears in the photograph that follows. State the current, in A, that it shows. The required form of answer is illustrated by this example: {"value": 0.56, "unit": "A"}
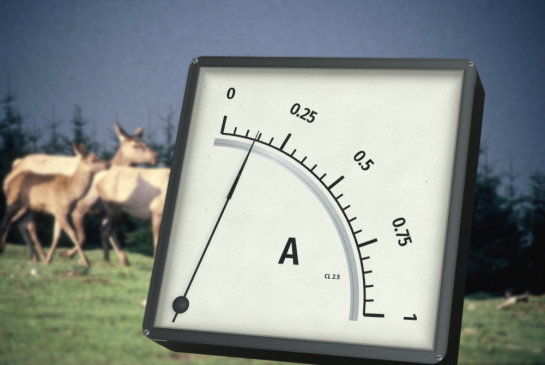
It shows {"value": 0.15, "unit": "A"}
